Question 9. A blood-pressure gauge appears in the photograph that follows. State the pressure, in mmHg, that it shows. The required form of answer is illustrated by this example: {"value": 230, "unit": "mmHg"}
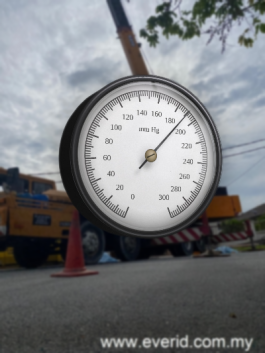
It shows {"value": 190, "unit": "mmHg"}
